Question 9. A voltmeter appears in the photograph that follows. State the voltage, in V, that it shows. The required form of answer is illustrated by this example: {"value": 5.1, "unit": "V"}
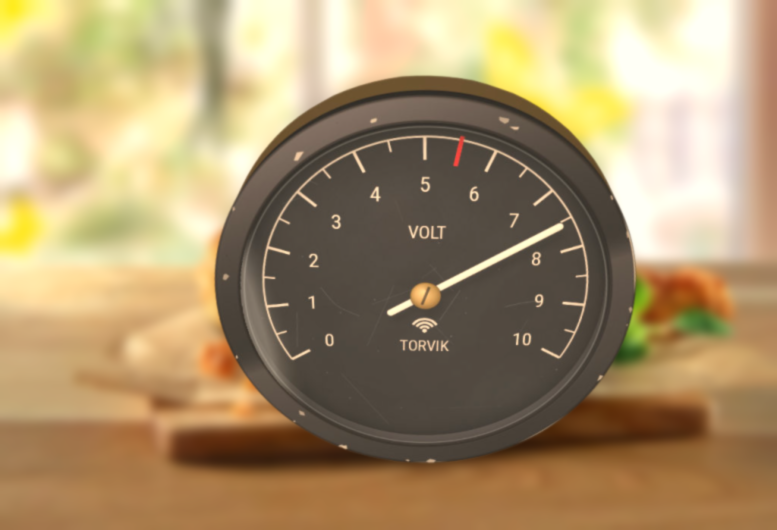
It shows {"value": 7.5, "unit": "V"}
